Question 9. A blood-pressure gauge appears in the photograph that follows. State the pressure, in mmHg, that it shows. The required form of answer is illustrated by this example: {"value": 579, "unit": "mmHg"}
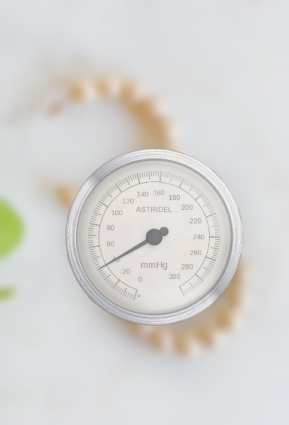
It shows {"value": 40, "unit": "mmHg"}
